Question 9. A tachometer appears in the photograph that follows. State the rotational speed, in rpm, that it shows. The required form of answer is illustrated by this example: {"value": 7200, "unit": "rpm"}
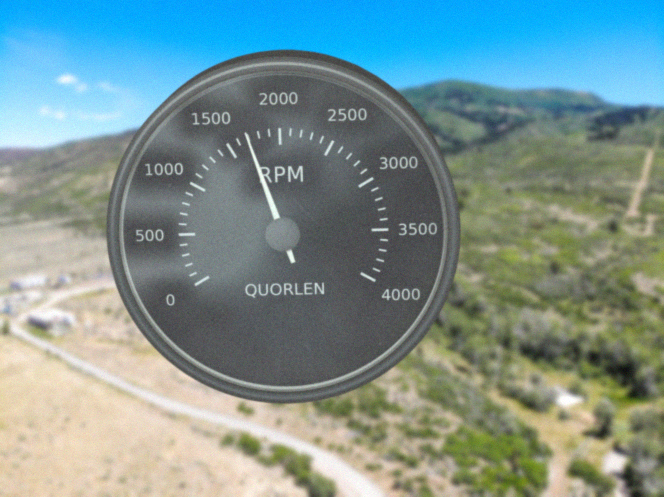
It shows {"value": 1700, "unit": "rpm"}
